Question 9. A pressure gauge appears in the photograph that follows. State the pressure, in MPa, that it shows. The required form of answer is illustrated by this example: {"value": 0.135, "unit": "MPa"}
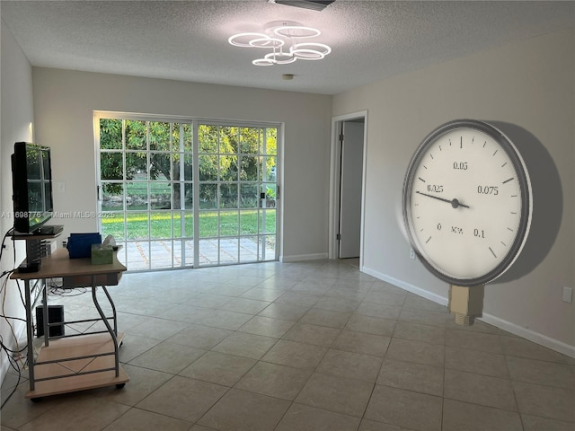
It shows {"value": 0.02, "unit": "MPa"}
